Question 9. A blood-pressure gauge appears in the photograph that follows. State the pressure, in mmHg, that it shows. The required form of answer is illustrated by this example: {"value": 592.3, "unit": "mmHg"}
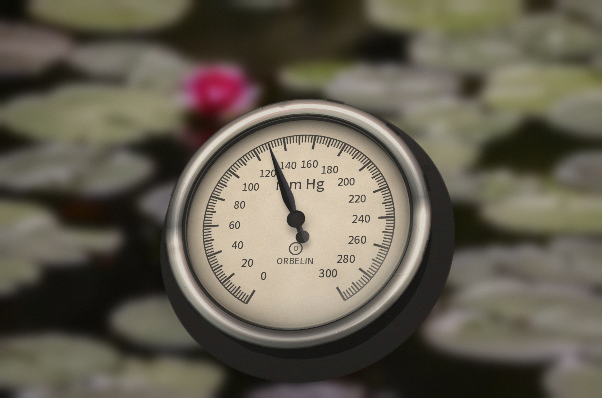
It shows {"value": 130, "unit": "mmHg"}
